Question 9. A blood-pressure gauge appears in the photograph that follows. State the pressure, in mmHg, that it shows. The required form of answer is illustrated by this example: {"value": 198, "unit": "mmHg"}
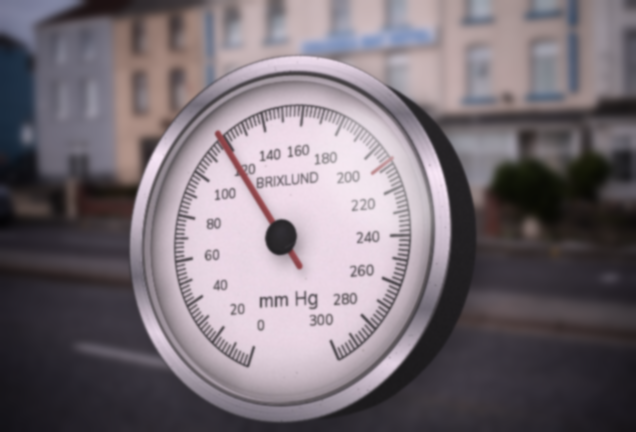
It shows {"value": 120, "unit": "mmHg"}
